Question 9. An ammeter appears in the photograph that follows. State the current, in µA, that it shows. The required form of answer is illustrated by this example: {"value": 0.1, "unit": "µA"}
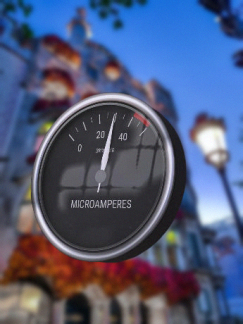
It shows {"value": 30, "unit": "µA"}
